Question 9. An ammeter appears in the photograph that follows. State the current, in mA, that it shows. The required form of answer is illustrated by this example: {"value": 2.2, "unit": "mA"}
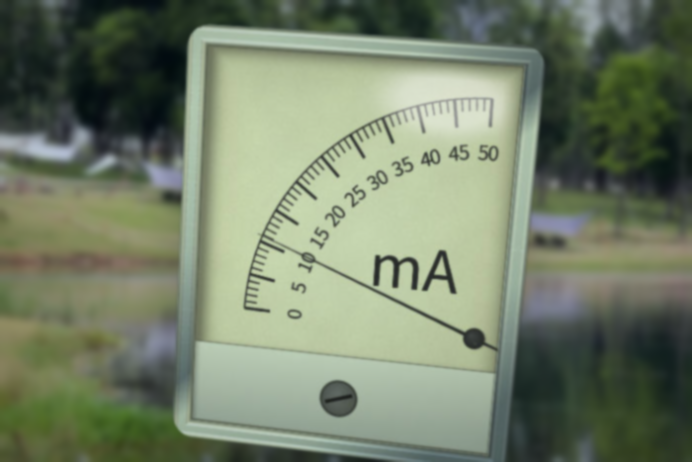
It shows {"value": 11, "unit": "mA"}
